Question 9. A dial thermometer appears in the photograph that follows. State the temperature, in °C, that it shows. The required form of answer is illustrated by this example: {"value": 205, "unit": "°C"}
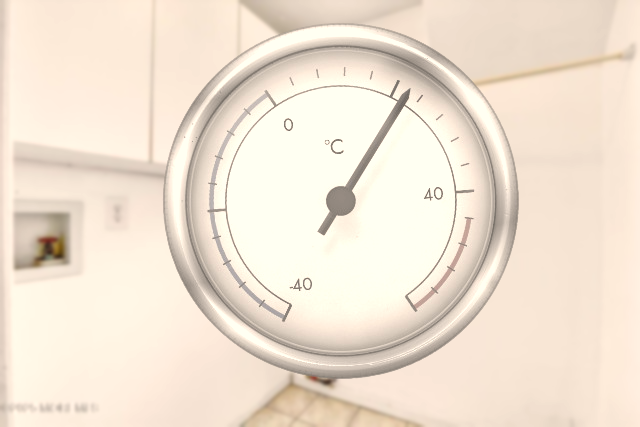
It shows {"value": 22, "unit": "°C"}
